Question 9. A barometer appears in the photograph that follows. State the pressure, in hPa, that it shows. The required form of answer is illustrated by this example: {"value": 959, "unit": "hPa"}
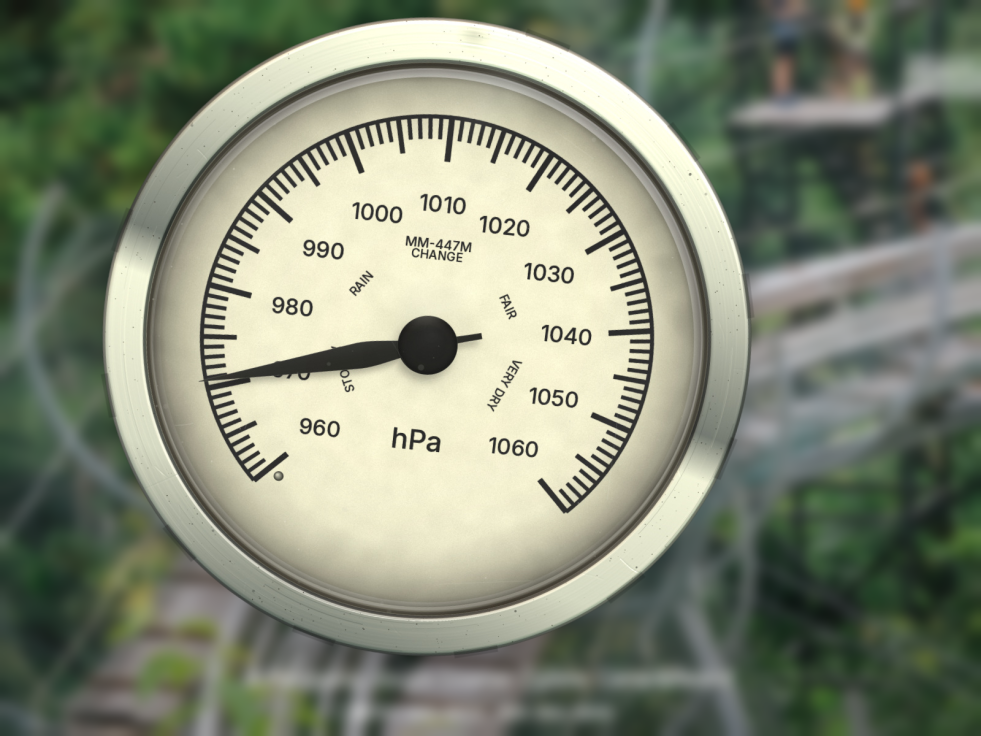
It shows {"value": 971, "unit": "hPa"}
